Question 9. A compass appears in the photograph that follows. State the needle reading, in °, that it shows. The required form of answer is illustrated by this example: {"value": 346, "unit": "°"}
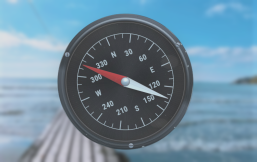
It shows {"value": 315, "unit": "°"}
